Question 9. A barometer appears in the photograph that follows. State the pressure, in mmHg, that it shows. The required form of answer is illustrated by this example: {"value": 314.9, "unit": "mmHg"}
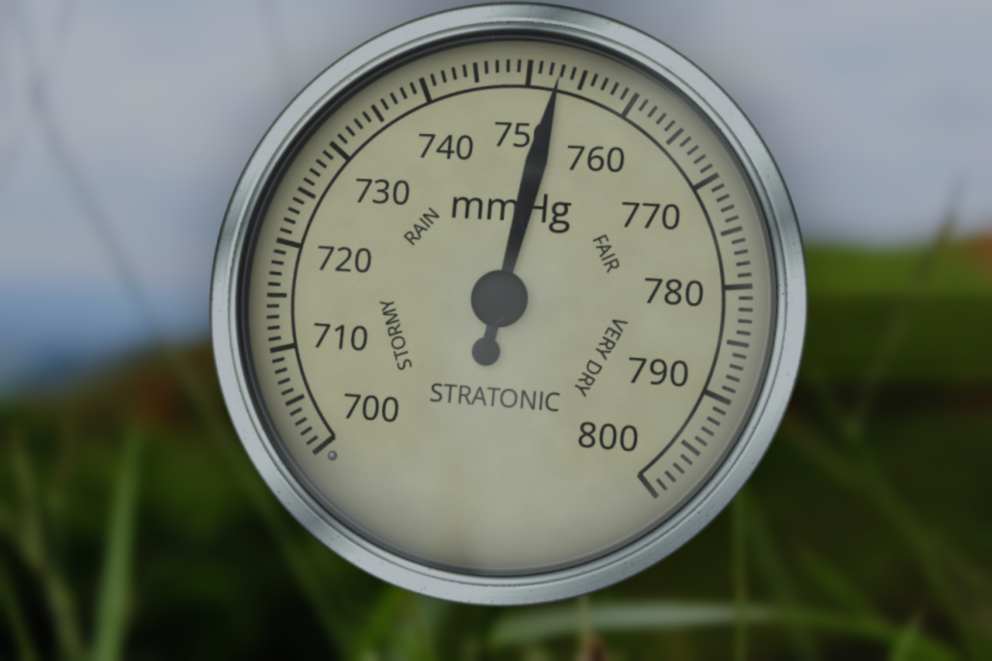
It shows {"value": 753, "unit": "mmHg"}
